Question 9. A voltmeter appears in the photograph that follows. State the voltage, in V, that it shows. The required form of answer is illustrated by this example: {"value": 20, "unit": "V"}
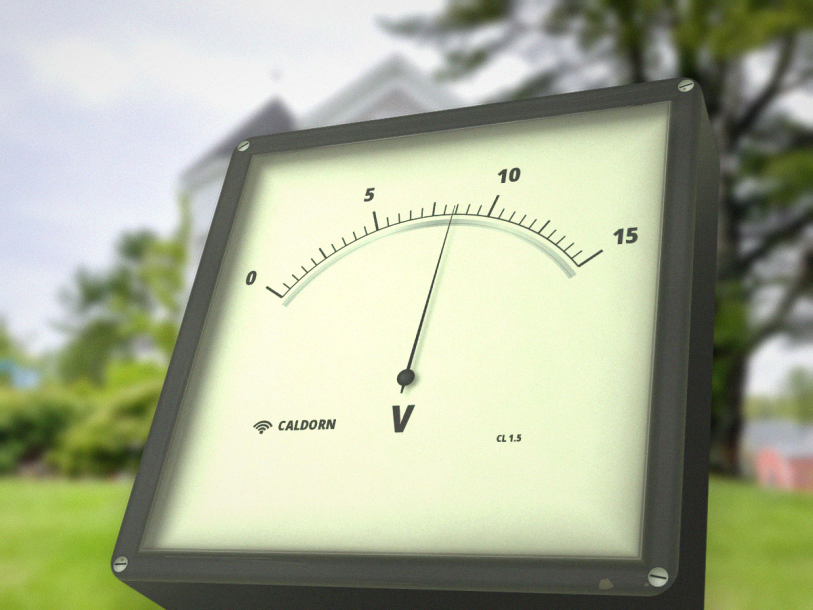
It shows {"value": 8.5, "unit": "V"}
